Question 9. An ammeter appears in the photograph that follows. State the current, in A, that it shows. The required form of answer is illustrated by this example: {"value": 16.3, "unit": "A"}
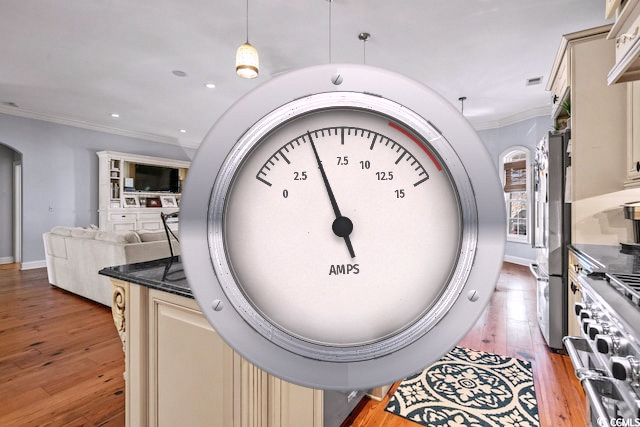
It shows {"value": 5, "unit": "A"}
